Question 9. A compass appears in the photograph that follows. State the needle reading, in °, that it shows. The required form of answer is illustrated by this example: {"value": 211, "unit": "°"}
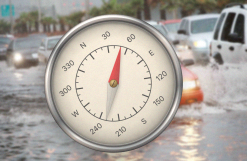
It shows {"value": 50, "unit": "°"}
